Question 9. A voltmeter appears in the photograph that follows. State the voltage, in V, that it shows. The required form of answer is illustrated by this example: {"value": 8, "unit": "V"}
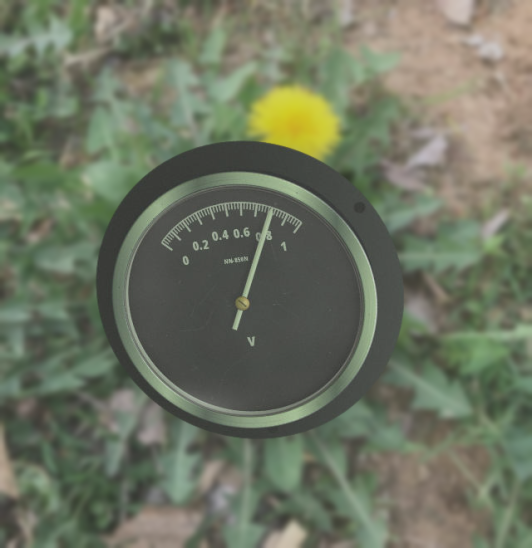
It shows {"value": 0.8, "unit": "V"}
